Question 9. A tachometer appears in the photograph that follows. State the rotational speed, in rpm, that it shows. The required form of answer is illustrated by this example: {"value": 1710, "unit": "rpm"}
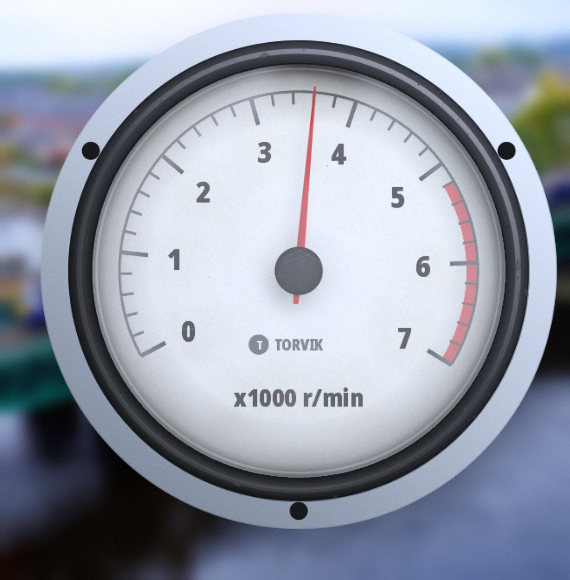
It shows {"value": 3600, "unit": "rpm"}
